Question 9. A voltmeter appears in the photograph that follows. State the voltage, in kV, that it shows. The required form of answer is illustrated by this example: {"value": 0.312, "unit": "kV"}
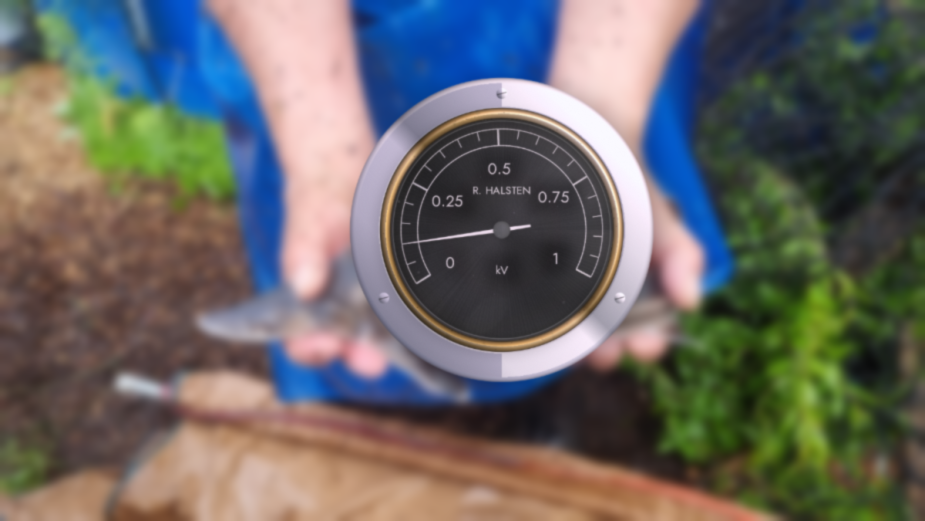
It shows {"value": 0.1, "unit": "kV"}
